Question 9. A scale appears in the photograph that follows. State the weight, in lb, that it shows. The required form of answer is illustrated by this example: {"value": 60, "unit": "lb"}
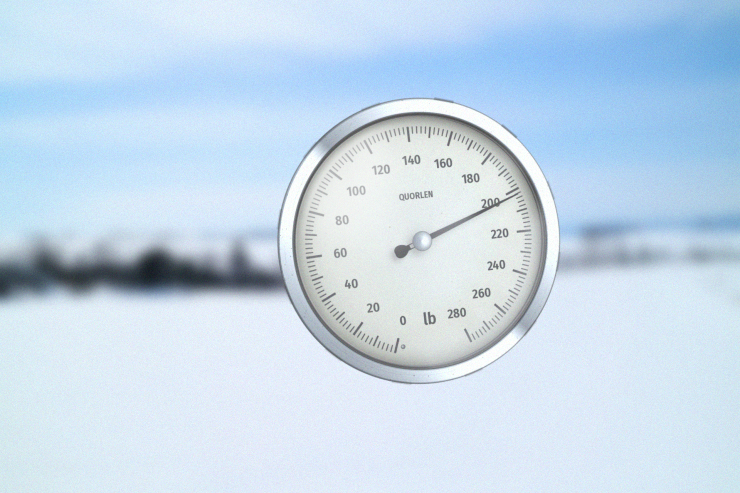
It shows {"value": 202, "unit": "lb"}
